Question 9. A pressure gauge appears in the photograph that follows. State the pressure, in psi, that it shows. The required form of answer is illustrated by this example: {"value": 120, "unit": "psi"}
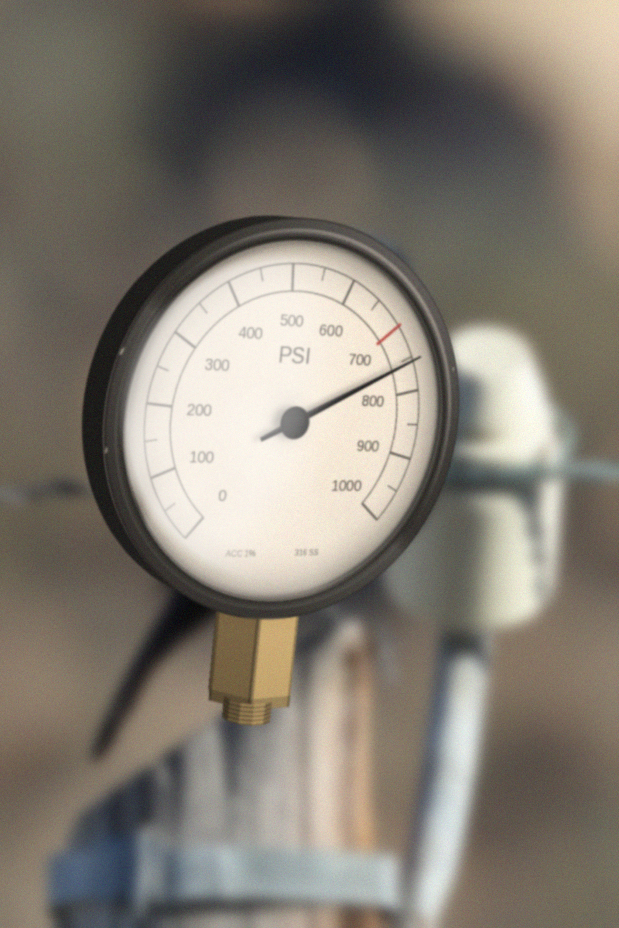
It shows {"value": 750, "unit": "psi"}
